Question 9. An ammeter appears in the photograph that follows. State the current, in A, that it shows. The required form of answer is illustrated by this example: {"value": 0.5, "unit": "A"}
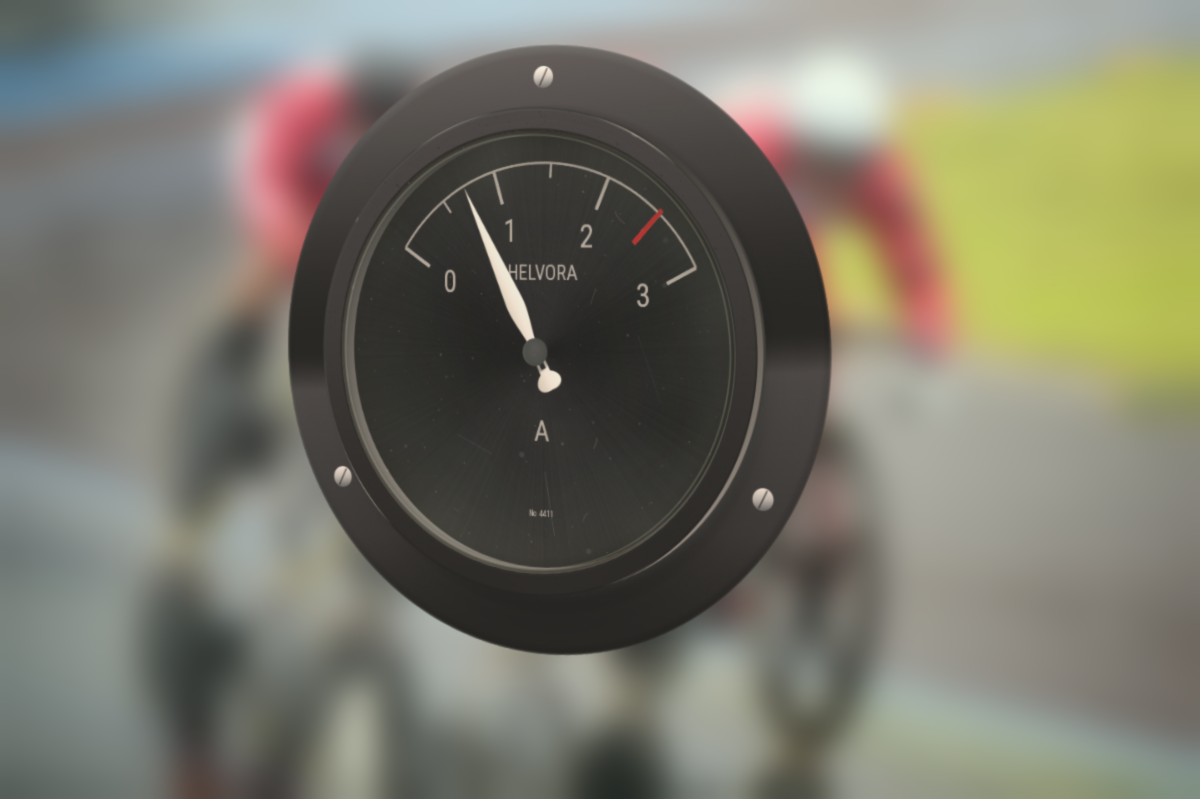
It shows {"value": 0.75, "unit": "A"}
